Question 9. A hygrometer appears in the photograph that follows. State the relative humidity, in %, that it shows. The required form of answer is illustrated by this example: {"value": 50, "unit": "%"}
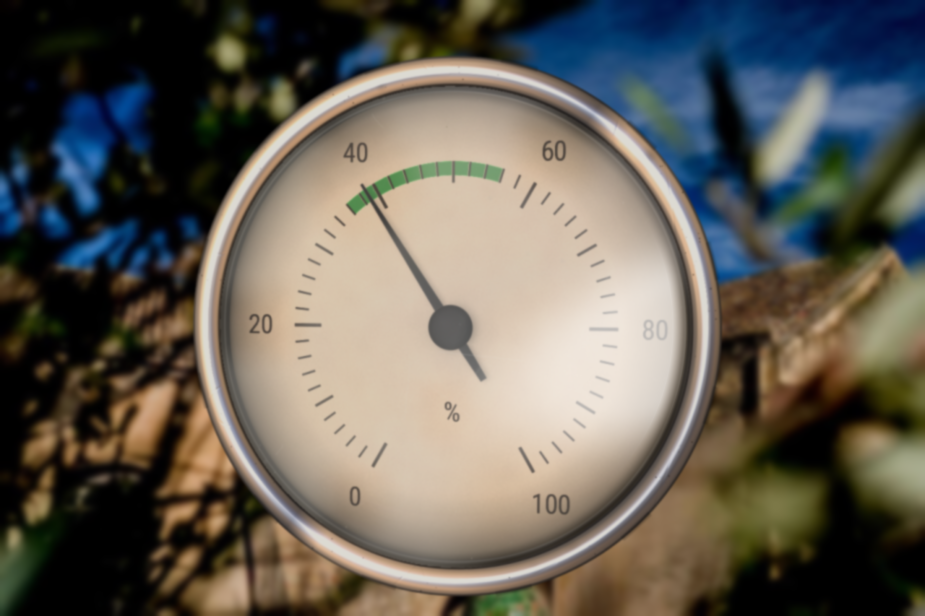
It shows {"value": 39, "unit": "%"}
